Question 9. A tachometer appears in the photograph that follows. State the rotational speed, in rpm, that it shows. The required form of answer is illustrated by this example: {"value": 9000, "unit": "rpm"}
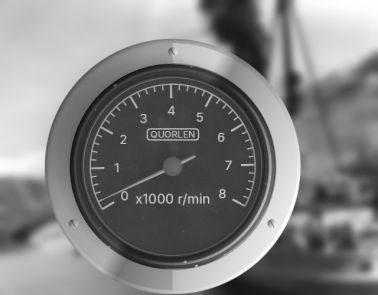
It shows {"value": 200, "unit": "rpm"}
